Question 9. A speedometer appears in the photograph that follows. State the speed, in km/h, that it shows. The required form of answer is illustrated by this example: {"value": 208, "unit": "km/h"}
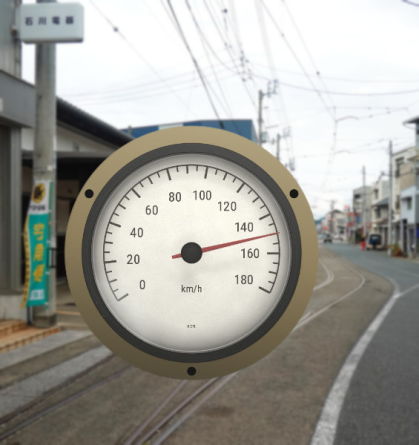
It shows {"value": 150, "unit": "km/h"}
